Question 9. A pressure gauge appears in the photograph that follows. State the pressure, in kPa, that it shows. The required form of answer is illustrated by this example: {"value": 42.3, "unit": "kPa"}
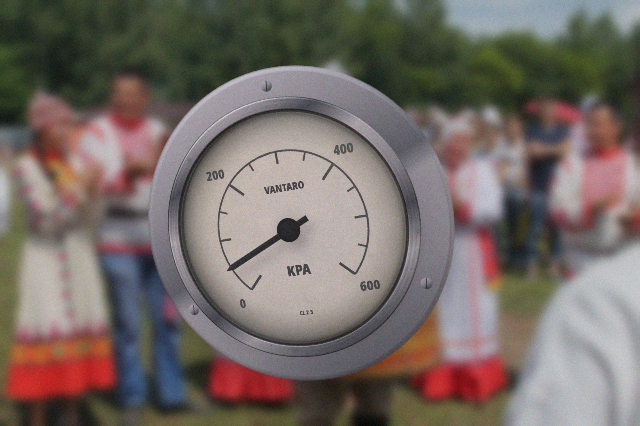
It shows {"value": 50, "unit": "kPa"}
